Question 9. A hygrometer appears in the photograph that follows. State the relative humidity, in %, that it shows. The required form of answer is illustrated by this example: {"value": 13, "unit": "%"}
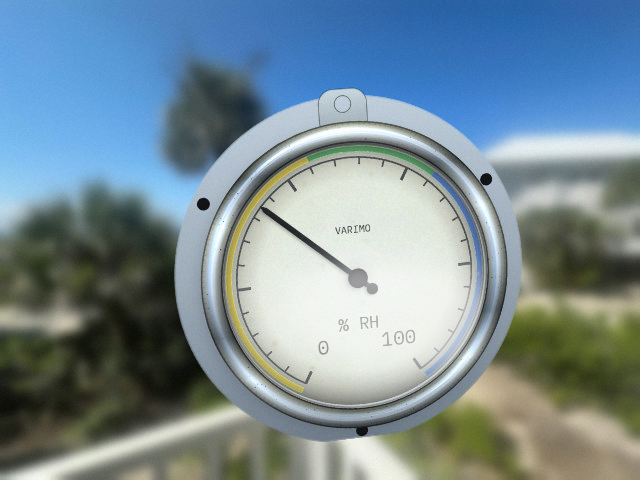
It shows {"value": 34, "unit": "%"}
